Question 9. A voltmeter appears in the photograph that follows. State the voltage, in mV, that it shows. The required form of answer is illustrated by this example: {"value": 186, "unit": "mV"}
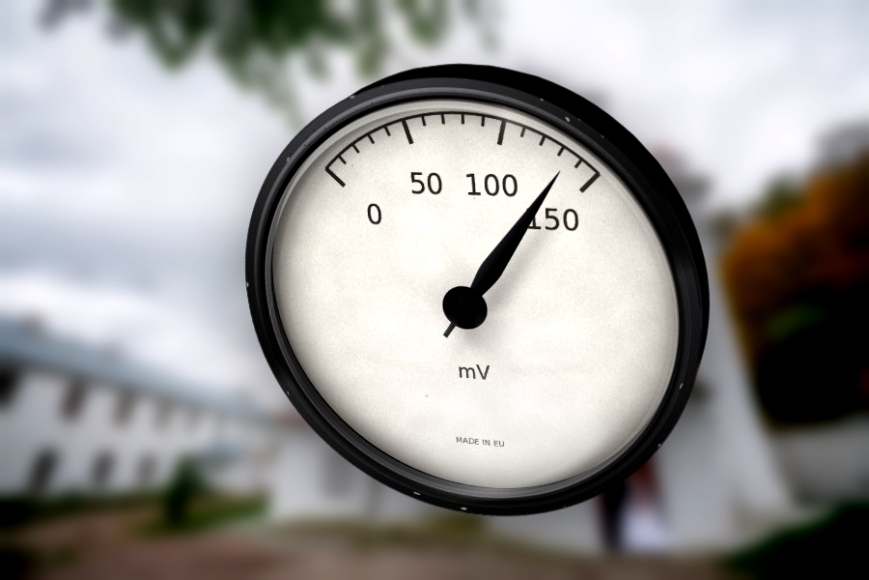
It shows {"value": 135, "unit": "mV"}
